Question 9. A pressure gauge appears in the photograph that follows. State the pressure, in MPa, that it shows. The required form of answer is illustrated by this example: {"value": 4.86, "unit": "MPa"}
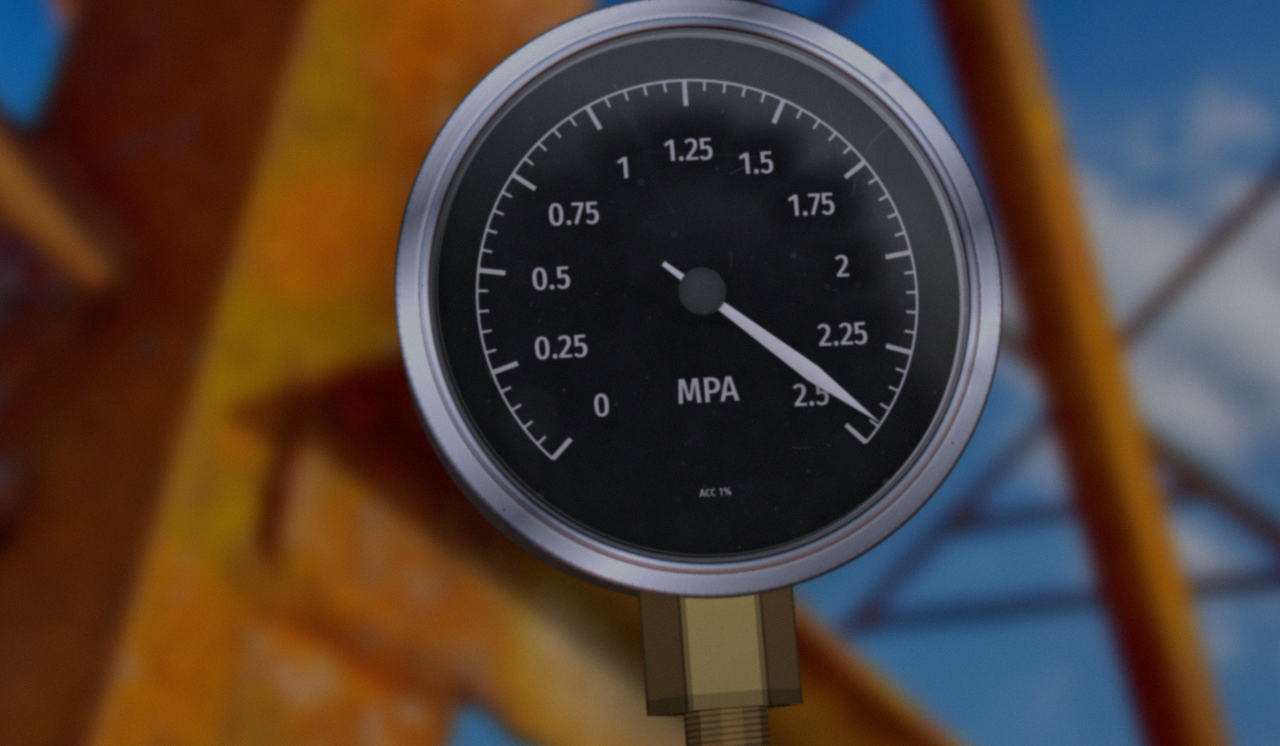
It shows {"value": 2.45, "unit": "MPa"}
